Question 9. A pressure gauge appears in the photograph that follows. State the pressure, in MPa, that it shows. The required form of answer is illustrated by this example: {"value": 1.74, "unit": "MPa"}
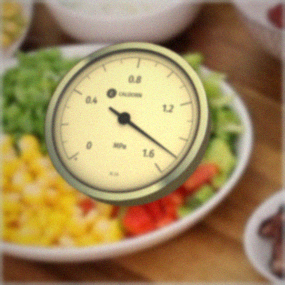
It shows {"value": 1.5, "unit": "MPa"}
